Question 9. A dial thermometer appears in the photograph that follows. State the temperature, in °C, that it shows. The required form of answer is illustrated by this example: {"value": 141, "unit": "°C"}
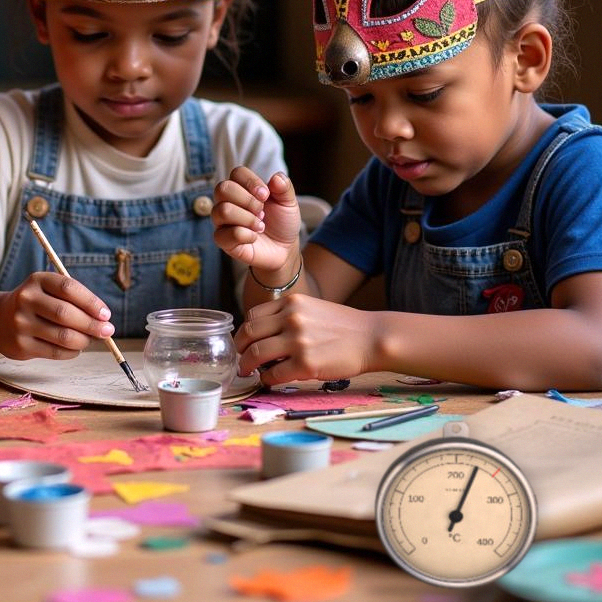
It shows {"value": 230, "unit": "°C"}
